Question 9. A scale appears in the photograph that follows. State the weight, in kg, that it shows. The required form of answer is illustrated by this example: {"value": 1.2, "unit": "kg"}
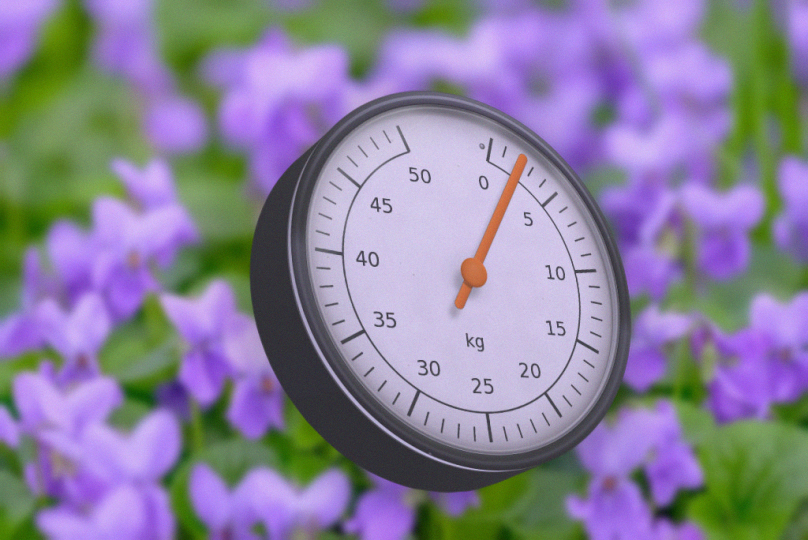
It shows {"value": 2, "unit": "kg"}
